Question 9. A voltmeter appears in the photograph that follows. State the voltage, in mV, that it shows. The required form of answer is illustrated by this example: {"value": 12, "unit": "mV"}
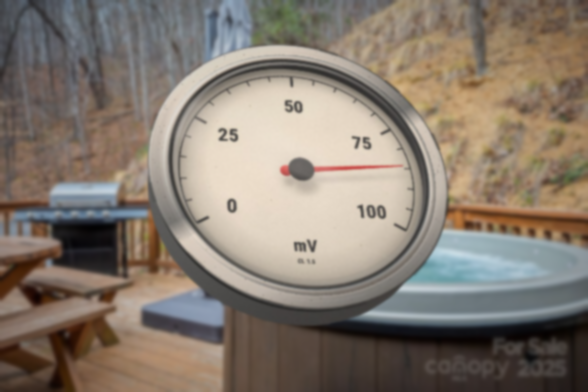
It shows {"value": 85, "unit": "mV"}
